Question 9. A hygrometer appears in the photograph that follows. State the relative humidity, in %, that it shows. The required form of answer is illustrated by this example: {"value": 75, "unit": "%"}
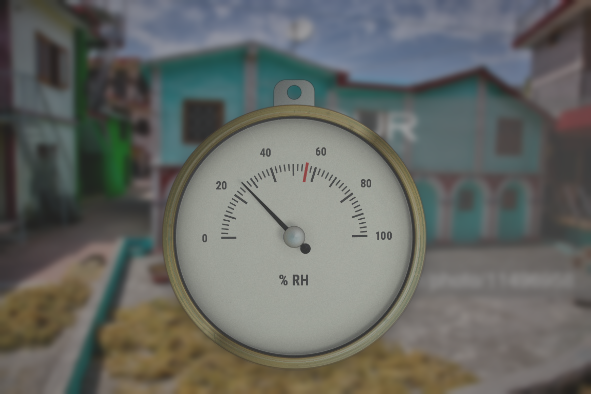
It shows {"value": 26, "unit": "%"}
